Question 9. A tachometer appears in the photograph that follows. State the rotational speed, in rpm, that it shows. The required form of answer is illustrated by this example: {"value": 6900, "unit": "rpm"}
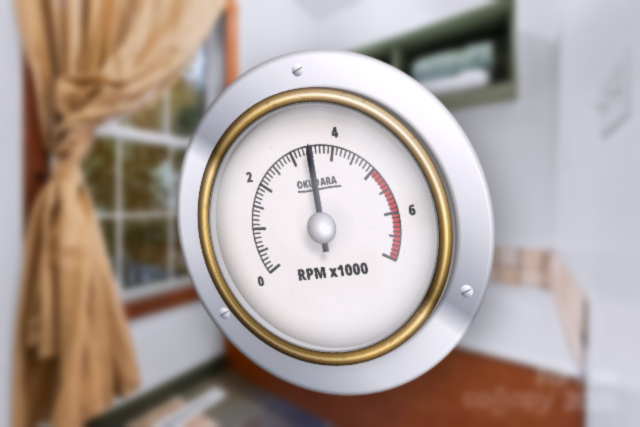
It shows {"value": 3500, "unit": "rpm"}
